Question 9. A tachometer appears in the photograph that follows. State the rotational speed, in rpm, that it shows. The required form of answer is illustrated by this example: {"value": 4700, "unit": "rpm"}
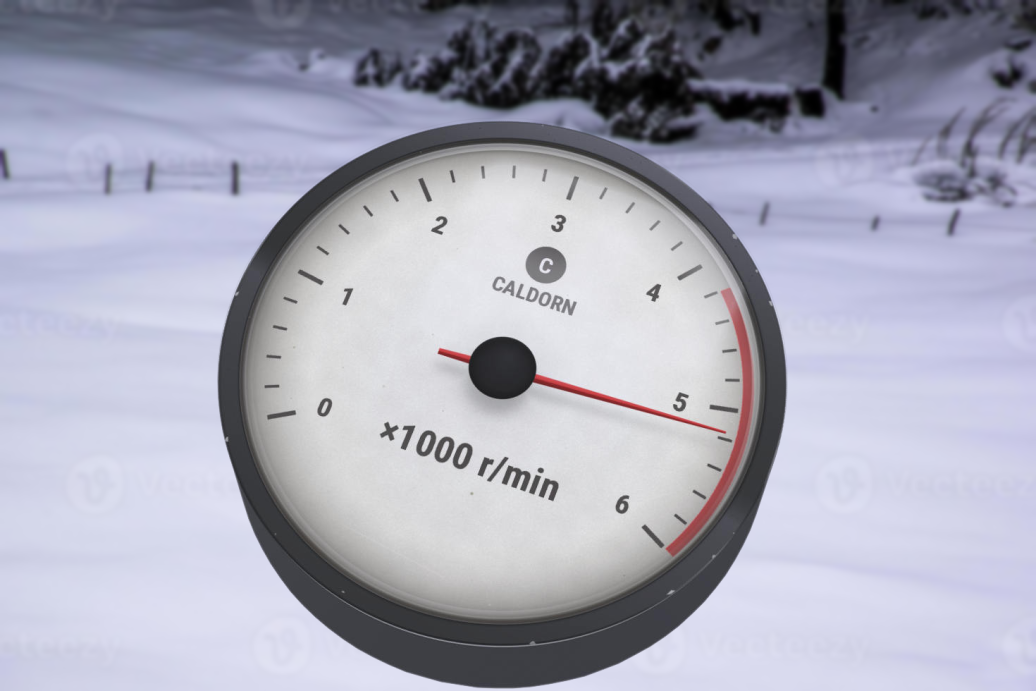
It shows {"value": 5200, "unit": "rpm"}
